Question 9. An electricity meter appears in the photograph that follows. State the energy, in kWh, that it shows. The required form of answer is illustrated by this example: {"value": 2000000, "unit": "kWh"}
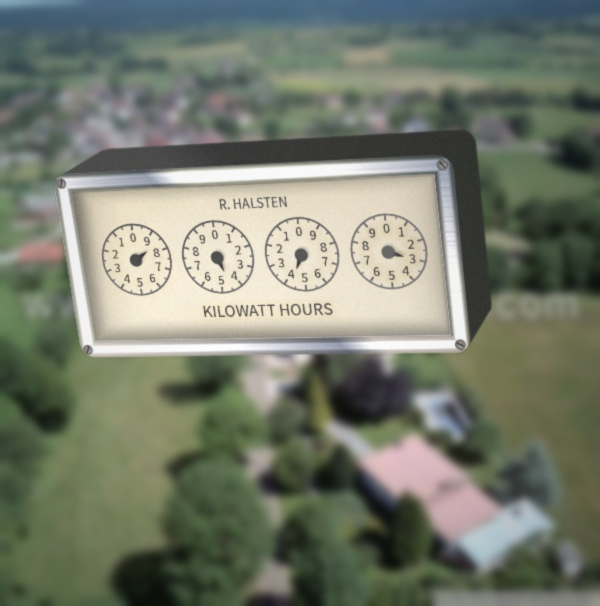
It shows {"value": 8443, "unit": "kWh"}
